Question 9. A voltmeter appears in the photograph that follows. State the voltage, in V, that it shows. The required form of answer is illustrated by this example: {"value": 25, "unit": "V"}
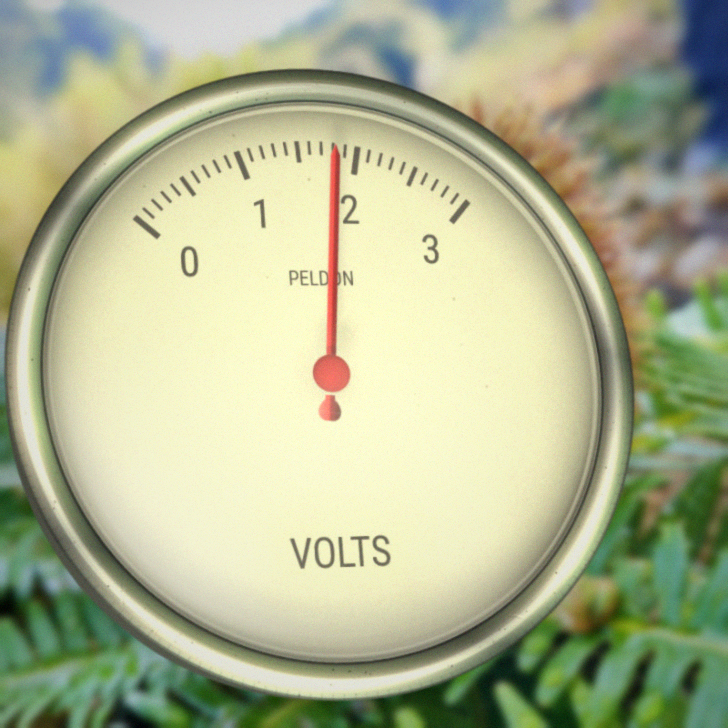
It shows {"value": 1.8, "unit": "V"}
